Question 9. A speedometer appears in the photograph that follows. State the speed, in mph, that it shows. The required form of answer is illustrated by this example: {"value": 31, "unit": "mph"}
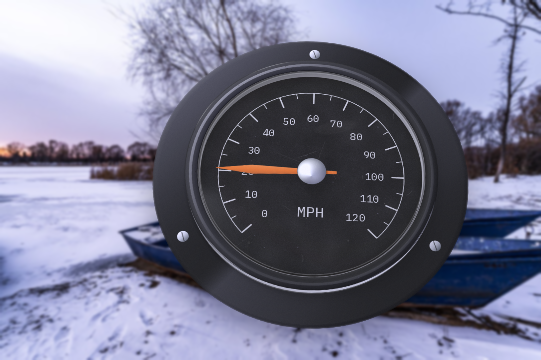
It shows {"value": 20, "unit": "mph"}
